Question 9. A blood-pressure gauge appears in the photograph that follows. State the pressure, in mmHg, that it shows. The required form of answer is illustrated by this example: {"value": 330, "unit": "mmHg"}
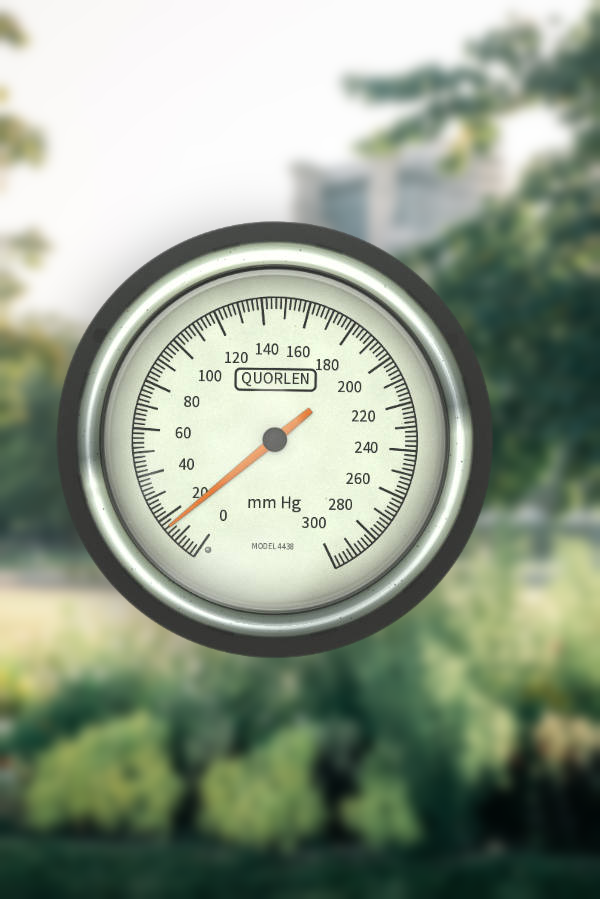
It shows {"value": 16, "unit": "mmHg"}
